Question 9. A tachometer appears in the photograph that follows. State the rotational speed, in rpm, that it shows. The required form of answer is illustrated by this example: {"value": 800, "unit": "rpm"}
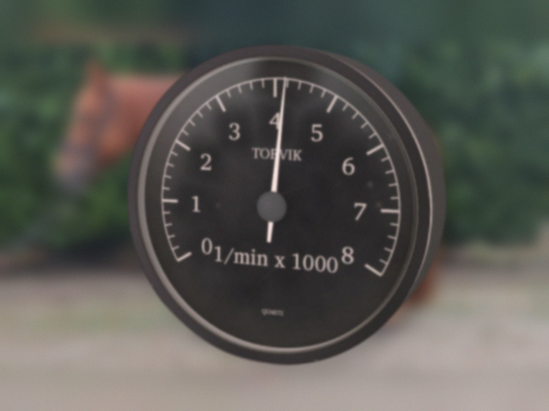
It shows {"value": 4200, "unit": "rpm"}
